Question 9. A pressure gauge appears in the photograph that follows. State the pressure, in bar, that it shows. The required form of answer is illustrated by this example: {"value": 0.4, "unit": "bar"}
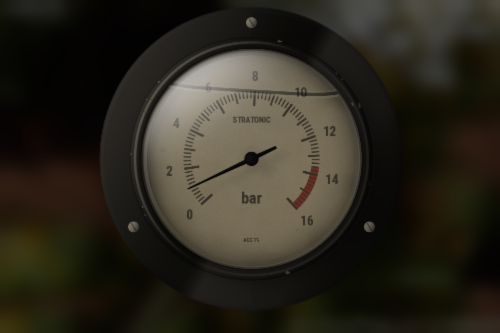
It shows {"value": 1, "unit": "bar"}
